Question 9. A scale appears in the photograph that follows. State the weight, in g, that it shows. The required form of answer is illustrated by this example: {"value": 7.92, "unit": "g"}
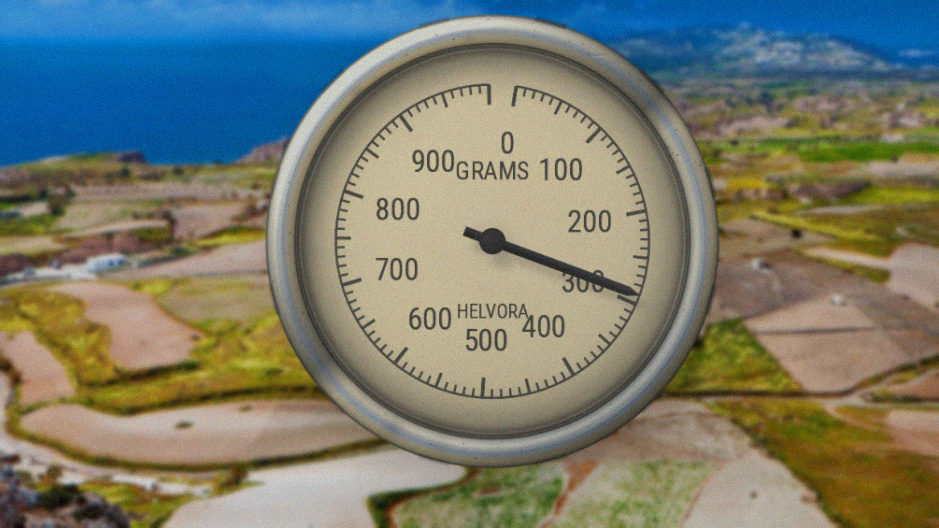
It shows {"value": 290, "unit": "g"}
